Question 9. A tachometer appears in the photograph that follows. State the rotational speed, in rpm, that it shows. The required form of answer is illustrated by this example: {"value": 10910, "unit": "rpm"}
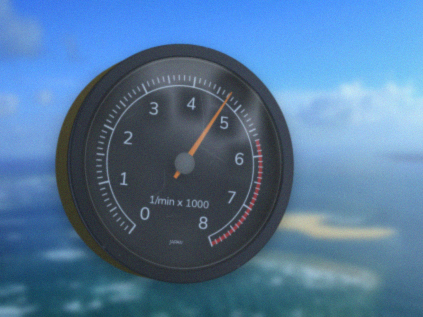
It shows {"value": 4700, "unit": "rpm"}
